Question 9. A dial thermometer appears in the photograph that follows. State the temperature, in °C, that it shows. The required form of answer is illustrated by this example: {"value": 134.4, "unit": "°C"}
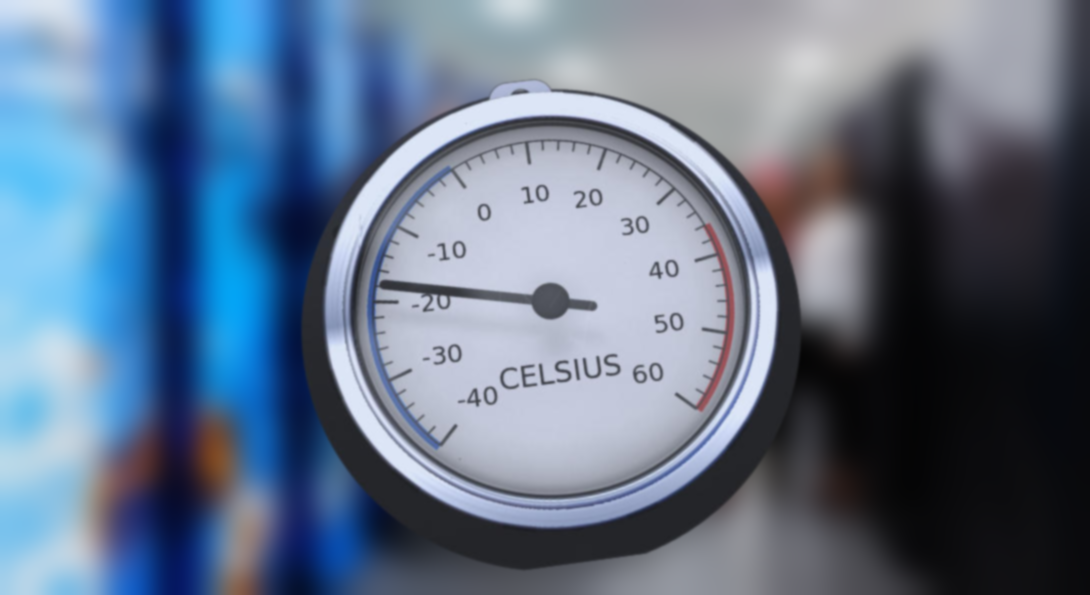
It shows {"value": -18, "unit": "°C"}
